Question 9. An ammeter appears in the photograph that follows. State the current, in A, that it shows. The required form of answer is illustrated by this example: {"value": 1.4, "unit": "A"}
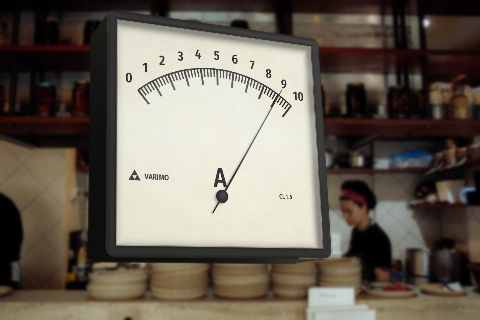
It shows {"value": 9, "unit": "A"}
